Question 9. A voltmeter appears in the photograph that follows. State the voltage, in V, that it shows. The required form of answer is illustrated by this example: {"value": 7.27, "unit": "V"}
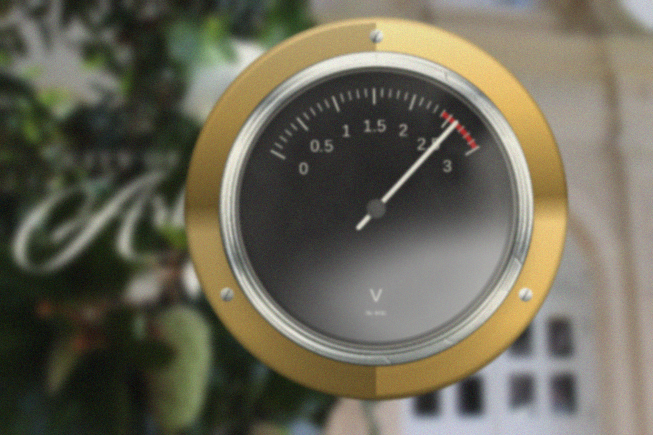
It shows {"value": 2.6, "unit": "V"}
